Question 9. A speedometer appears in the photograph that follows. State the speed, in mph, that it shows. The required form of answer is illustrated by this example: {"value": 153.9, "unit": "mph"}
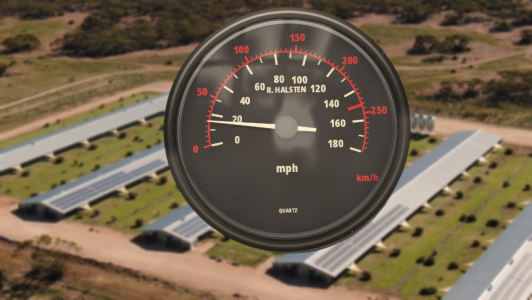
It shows {"value": 15, "unit": "mph"}
